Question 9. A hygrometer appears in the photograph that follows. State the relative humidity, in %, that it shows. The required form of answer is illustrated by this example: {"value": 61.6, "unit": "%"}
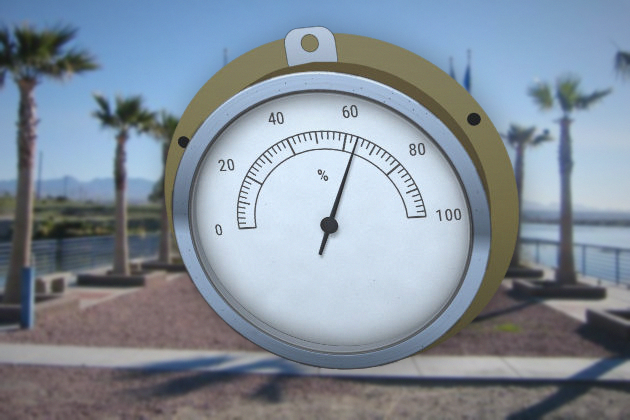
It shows {"value": 64, "unit": "%"}
